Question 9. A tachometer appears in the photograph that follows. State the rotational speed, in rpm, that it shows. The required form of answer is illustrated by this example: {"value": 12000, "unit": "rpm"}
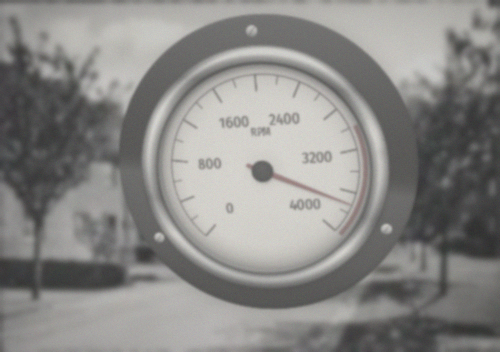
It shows {"value": 3700, "unit": "rpm"}
